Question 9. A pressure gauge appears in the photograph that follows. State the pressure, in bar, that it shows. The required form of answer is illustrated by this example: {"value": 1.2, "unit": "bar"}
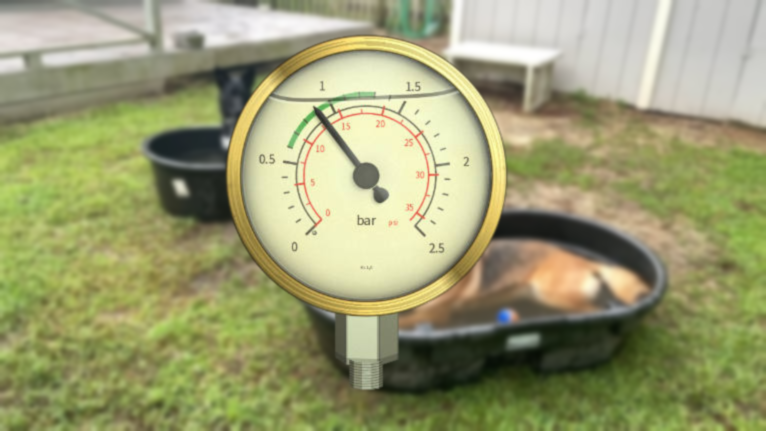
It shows {"value": 0.9, "unit": "bar"}
